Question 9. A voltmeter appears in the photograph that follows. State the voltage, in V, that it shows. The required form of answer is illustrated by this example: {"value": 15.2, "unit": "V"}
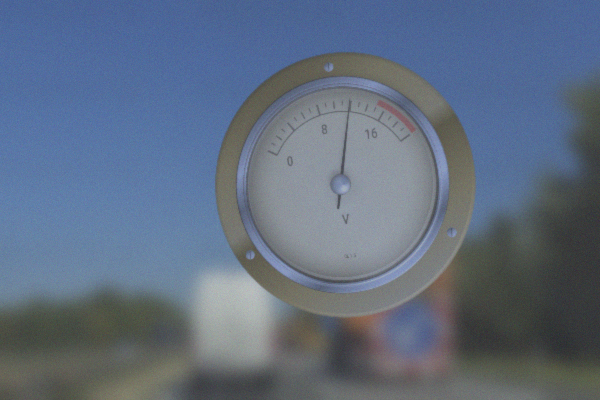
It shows {"value": 12, "unit": "V"}
